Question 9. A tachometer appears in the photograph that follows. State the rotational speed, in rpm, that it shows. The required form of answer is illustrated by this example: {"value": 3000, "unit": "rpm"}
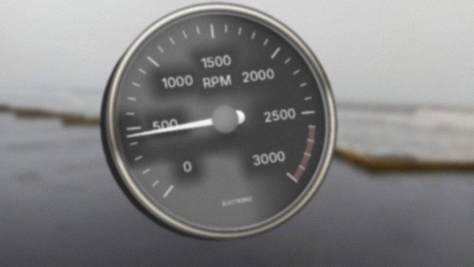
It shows {"value": 450, "unit": "rpm"}
